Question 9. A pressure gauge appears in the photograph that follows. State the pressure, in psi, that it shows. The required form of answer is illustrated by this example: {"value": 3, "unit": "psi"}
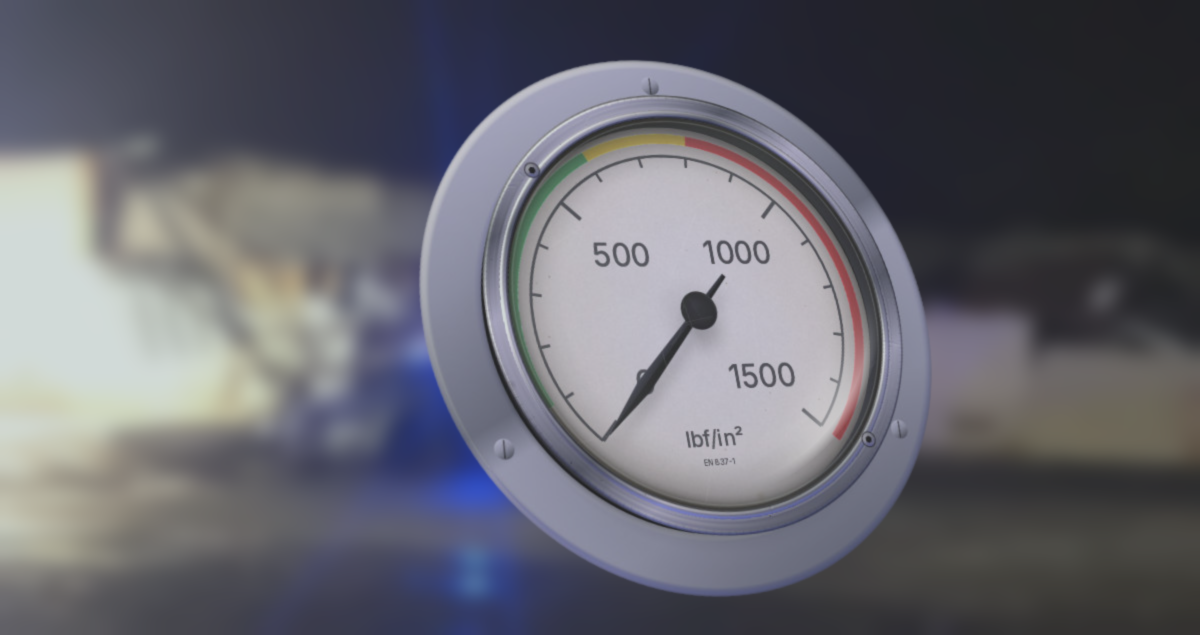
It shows {"value": 0, "unit": "psi"}
